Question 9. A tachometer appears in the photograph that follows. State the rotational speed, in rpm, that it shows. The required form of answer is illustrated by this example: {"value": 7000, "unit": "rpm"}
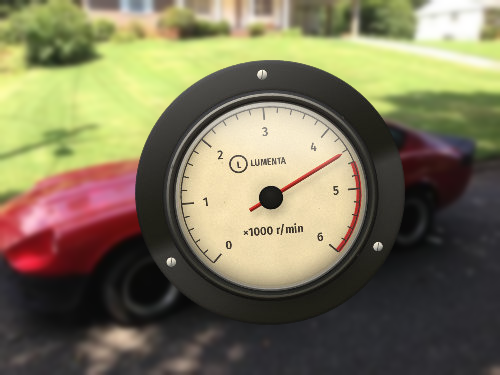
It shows {"value": 4400, "unit": "rpm"}
